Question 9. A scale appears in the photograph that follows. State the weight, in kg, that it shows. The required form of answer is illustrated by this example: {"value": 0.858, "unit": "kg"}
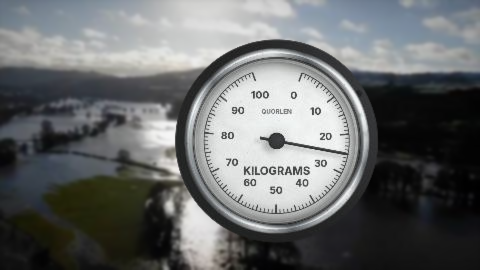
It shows {"value": 25, "unit": "kg"}
